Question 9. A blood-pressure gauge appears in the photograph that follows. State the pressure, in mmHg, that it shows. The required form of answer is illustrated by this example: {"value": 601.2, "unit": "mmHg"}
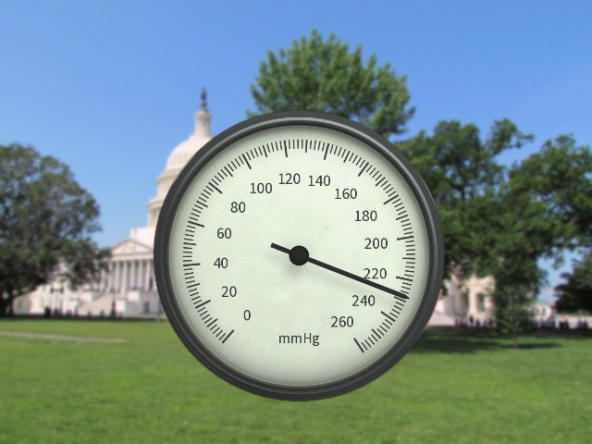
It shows {"value": 228, "unit": "mmHg"}
